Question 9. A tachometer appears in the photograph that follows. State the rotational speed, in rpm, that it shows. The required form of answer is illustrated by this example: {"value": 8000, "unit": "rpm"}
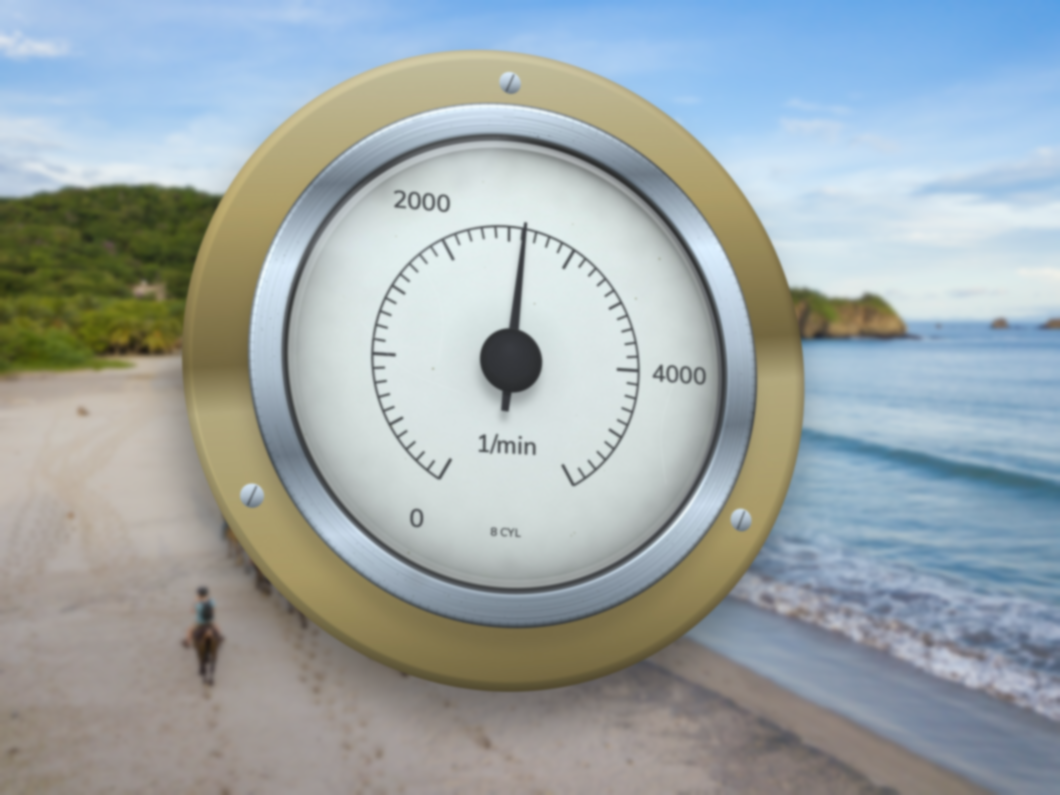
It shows {"value": 2600, "unit": "rpm"}
